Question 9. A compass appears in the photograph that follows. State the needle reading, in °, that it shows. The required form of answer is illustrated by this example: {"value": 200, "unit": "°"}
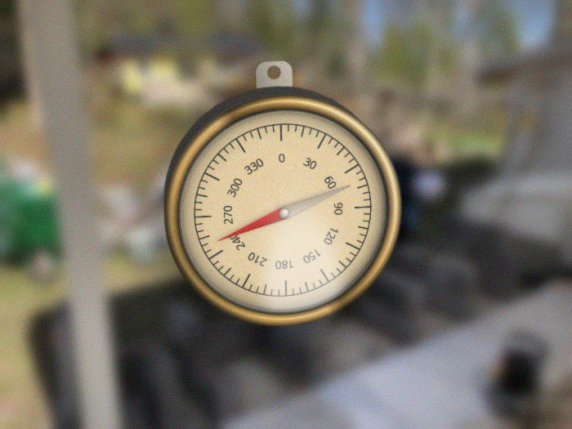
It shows {"value": 250, "unit": "°"}
